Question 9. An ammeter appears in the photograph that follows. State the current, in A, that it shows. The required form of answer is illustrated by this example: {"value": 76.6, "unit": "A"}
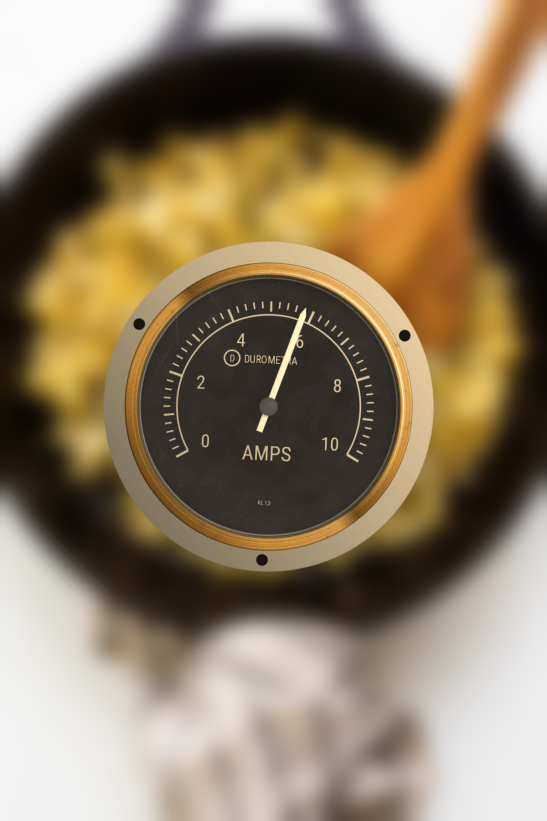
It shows {"value": 5.8, "unit": "A"}
